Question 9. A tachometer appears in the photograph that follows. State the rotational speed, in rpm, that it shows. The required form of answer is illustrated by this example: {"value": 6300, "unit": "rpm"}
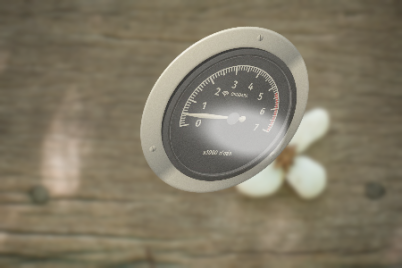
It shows {"value": 500, "unit": "rpm"}
